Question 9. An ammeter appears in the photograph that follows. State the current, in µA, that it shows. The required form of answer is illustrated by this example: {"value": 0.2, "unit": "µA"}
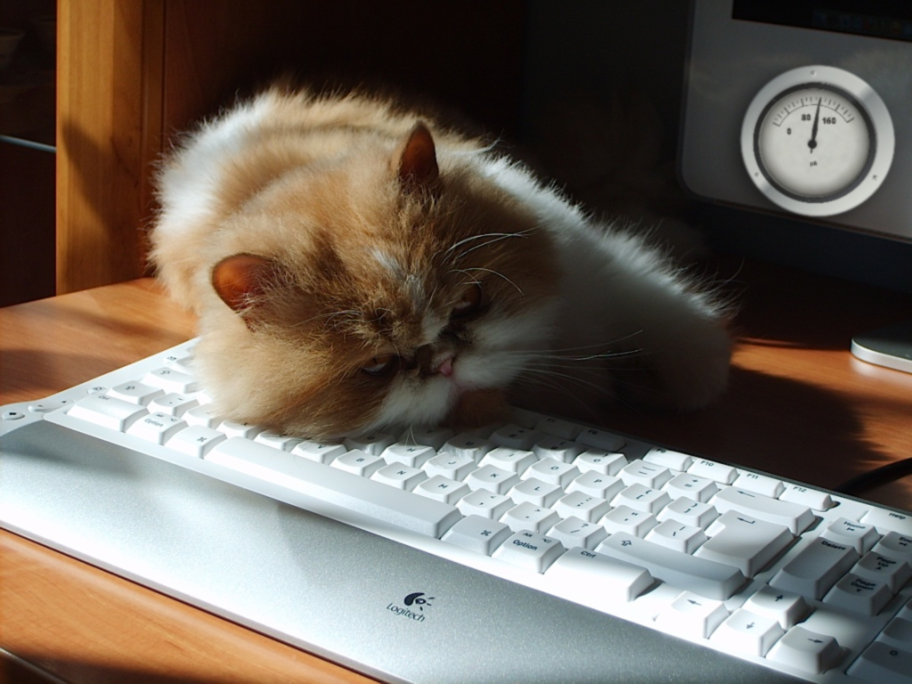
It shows {"value": 120, "unit": "µA"}
